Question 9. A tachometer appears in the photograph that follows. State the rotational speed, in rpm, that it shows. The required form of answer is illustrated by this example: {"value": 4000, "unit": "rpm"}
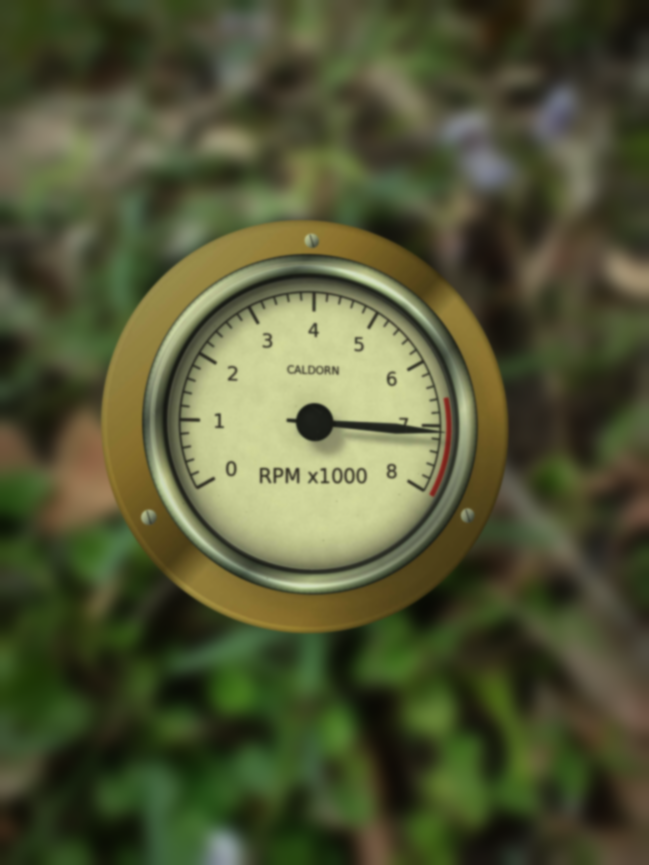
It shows {"value": 7100, "unit": "rpm"}
